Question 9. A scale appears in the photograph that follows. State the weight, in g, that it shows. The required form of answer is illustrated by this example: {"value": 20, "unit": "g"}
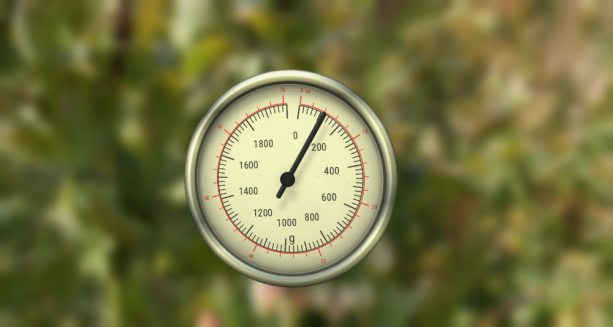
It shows {"value": 120, "unit": "g"}
